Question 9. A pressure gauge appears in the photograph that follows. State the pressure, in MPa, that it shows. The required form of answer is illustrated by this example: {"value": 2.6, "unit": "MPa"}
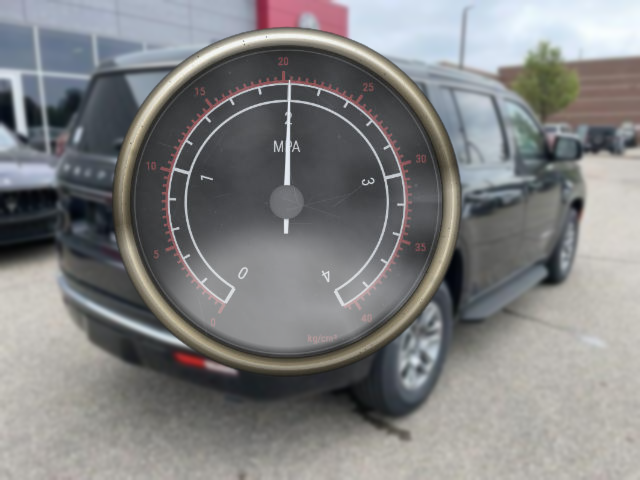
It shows {"value": 2, "unit": "MPa"}
